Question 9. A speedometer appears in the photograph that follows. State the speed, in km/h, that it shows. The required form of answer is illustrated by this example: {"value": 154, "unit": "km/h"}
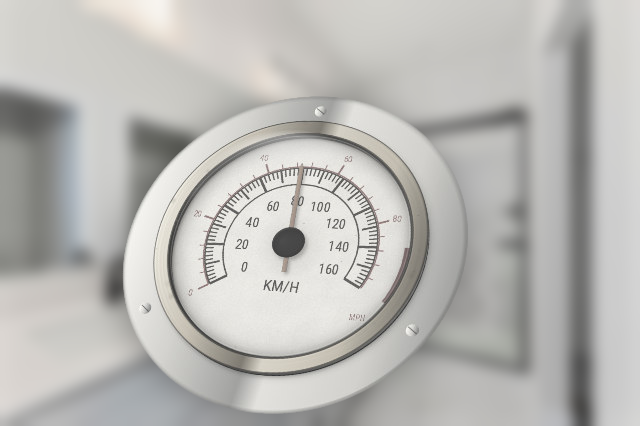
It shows {"value": 80, "unit": "km/h"}
